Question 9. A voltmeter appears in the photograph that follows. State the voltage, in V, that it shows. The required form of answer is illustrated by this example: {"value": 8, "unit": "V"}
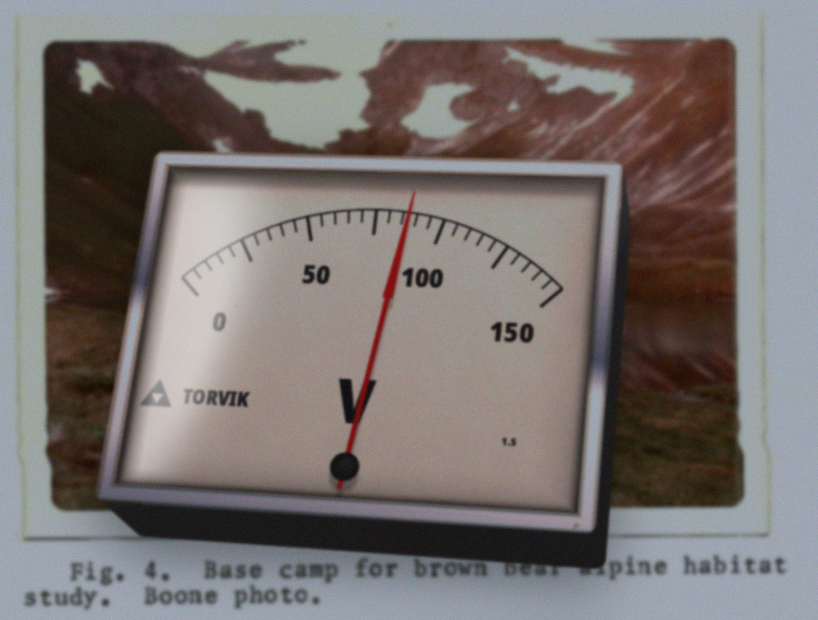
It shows {"value": 87.5, "unit": "V"}
